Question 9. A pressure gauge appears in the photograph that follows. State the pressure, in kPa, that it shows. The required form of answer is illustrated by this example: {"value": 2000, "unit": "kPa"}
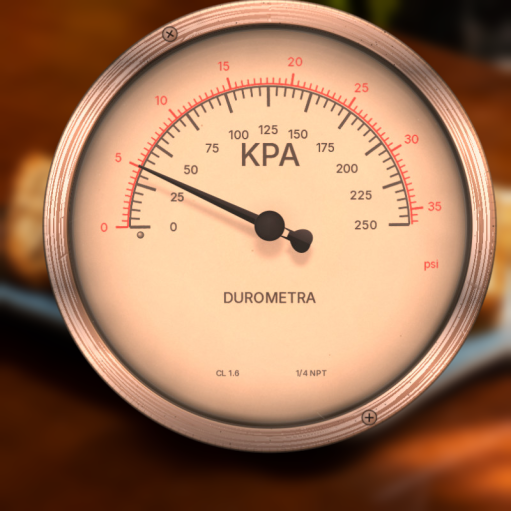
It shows {"value": 35, "unit": "kPa"}
